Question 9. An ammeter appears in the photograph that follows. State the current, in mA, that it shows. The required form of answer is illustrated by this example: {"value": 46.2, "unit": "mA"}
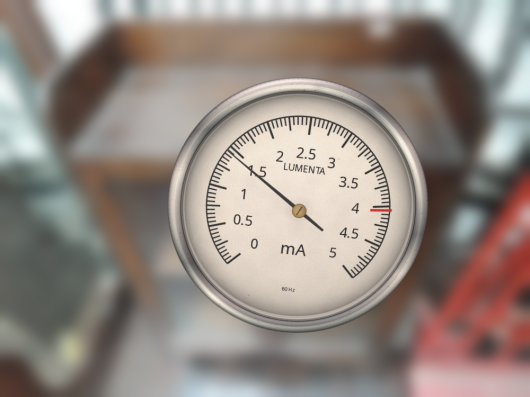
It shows {"value": 1.45, "unit": "mA"}
